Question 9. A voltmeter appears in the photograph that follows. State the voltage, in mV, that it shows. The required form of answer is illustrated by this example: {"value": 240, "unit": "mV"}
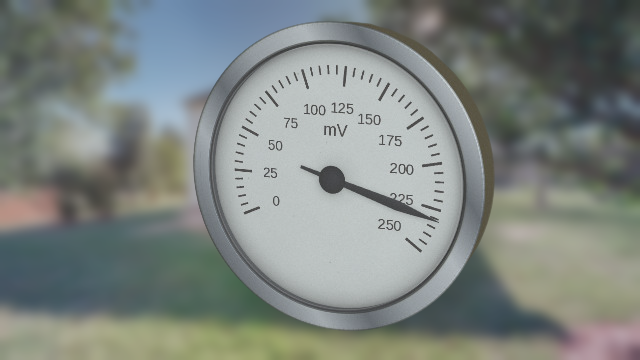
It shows {"value": 230, "unit": "mV"}
